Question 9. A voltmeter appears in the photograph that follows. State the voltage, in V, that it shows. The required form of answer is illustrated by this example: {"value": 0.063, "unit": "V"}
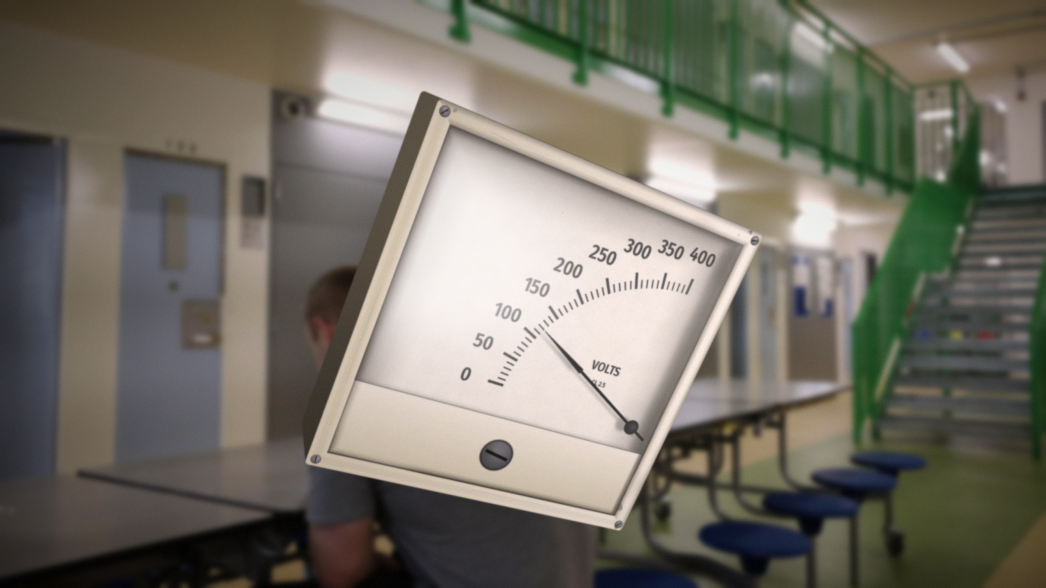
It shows {"value": 120, "unit": "V"}
